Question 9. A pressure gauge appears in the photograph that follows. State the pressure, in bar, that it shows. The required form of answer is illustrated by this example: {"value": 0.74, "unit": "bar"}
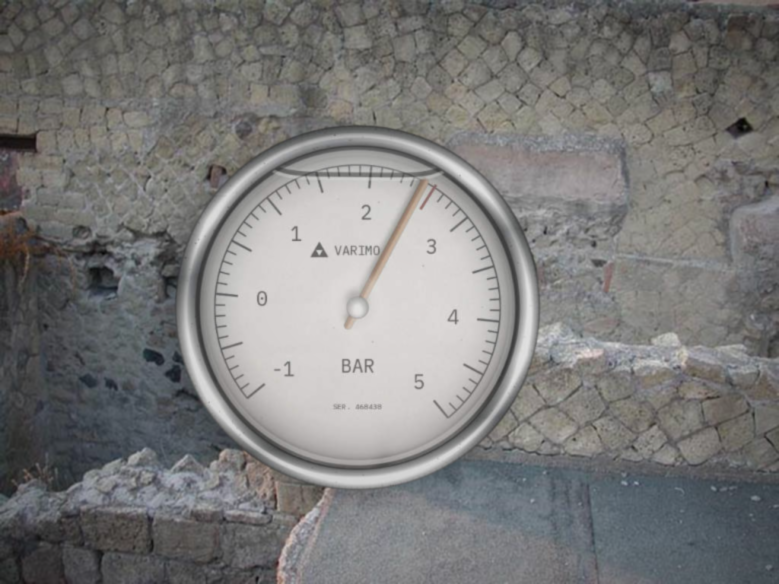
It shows {"value": 2.5, "unit": "bar"}
